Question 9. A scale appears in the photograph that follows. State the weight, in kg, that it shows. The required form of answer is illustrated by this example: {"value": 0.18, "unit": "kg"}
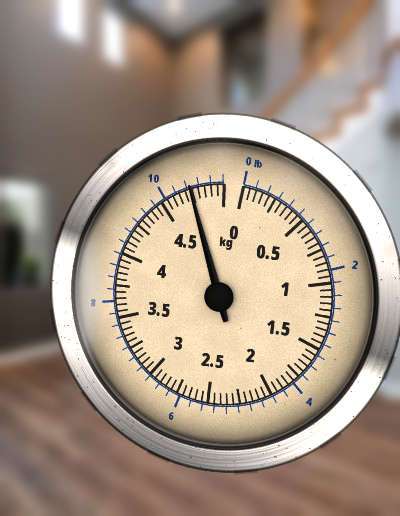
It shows {"value": 4.75, "unit": "kg"}
